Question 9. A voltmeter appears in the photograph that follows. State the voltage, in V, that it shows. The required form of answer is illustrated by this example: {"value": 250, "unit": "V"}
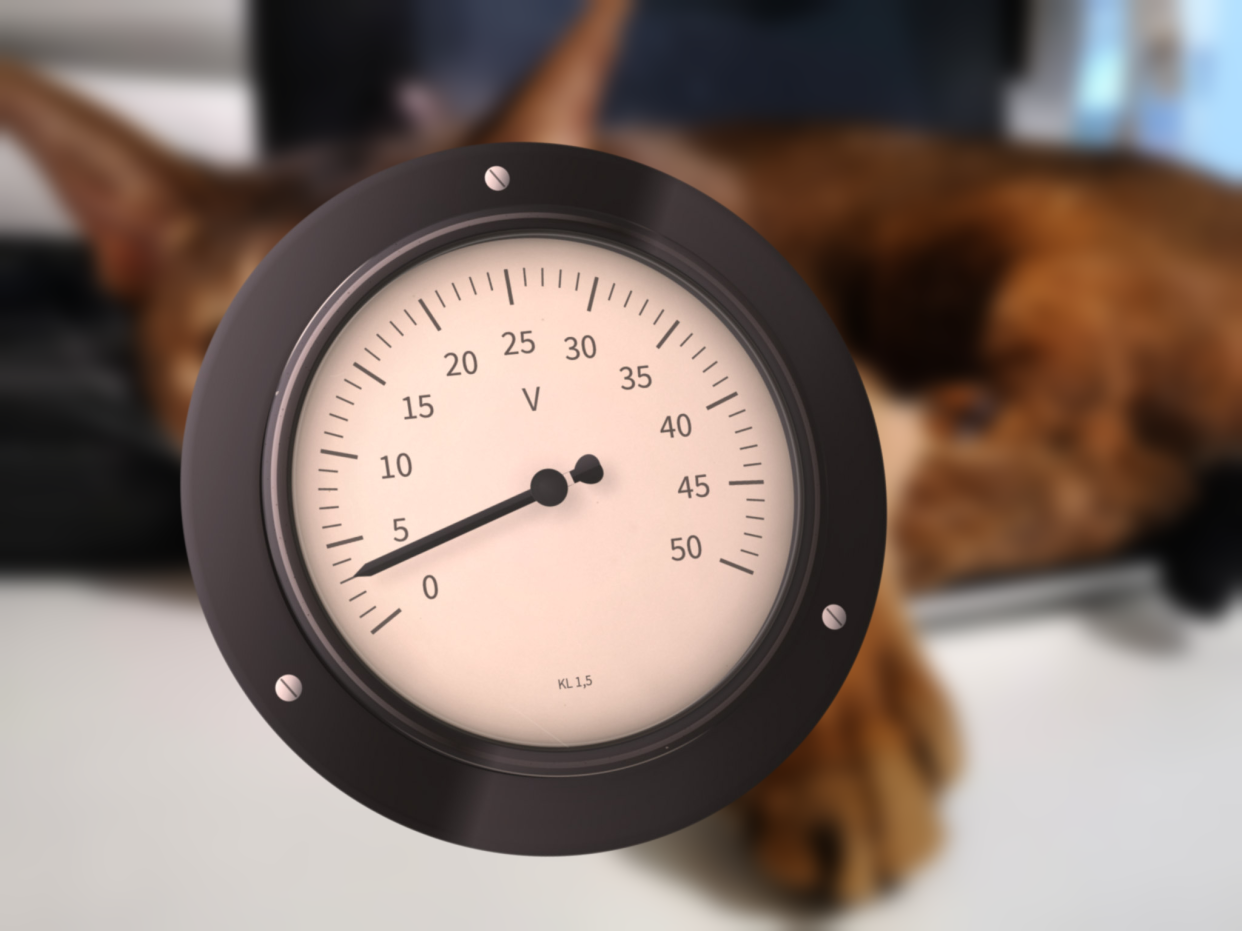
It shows {"value": 3, "unit": "V"}
